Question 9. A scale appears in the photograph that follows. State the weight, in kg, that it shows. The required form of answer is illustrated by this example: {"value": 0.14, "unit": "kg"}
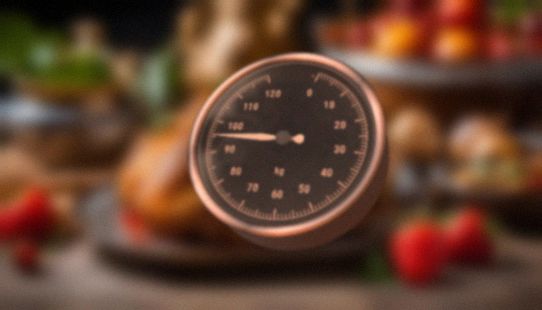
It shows {"value": 95, "unit": "kg"}
